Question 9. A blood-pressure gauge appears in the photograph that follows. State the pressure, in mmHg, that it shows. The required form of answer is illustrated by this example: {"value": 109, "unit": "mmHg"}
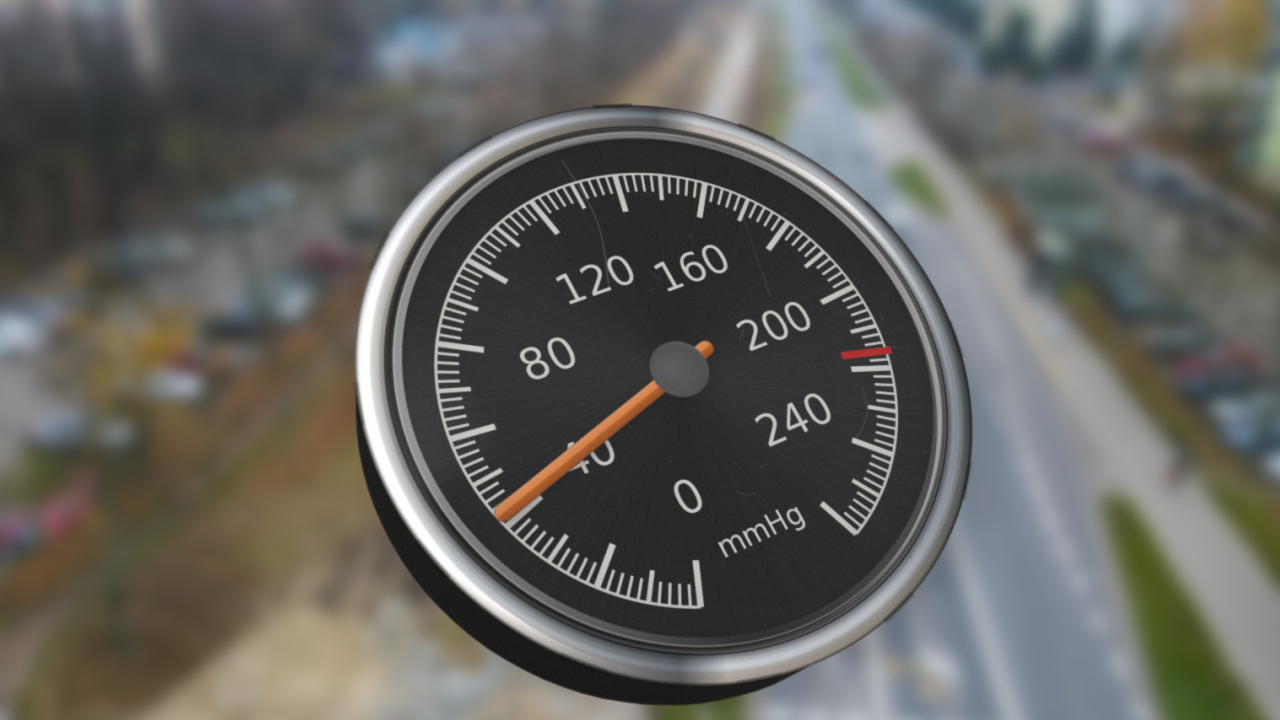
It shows {"value": 42, "unit": "mmHg"}
